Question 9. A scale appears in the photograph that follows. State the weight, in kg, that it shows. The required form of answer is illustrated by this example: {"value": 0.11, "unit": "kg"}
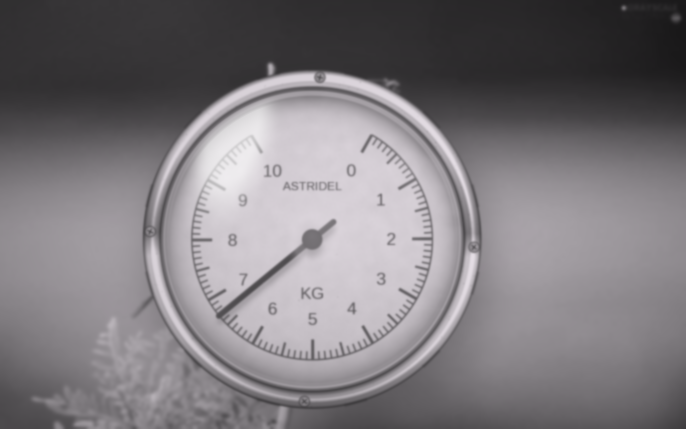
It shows {"value": 6.7, "unit": "kg"}
